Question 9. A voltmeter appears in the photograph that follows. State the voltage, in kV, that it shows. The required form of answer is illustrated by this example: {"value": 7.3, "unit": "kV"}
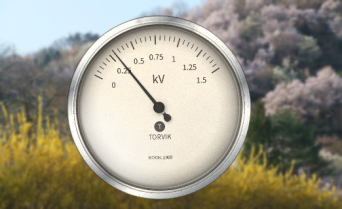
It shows {"value": 0.3, "unit": "kV"}
